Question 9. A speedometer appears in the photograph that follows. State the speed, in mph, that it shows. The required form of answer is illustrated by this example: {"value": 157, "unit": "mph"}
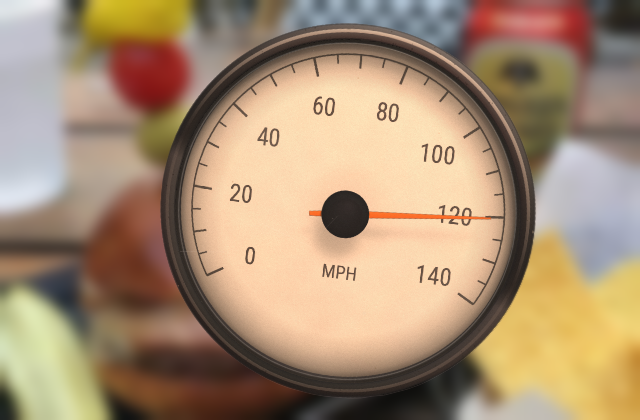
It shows {"value": 120, "unit": "mph"}
